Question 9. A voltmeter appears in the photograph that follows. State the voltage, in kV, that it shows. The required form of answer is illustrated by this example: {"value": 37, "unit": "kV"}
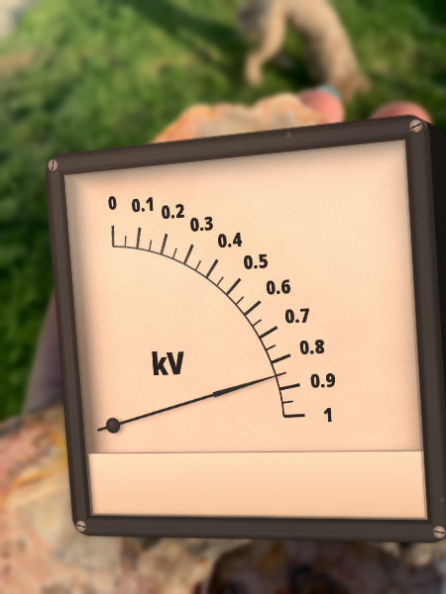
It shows {"value": 0.85, "unit": "kV"}
